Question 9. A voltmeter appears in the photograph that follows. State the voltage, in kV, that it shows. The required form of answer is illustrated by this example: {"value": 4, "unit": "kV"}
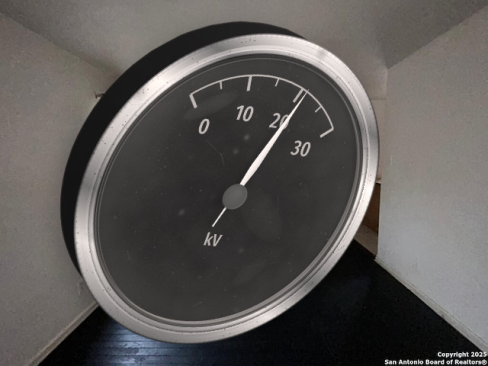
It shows {"value": 20, "unit": "kV"}
